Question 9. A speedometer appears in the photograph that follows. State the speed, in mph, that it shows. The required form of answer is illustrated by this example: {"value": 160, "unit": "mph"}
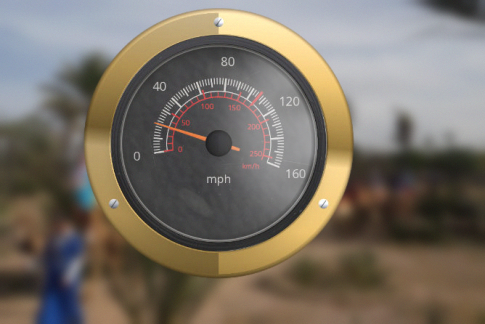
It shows {"value": 20, "unit": "mph"}
